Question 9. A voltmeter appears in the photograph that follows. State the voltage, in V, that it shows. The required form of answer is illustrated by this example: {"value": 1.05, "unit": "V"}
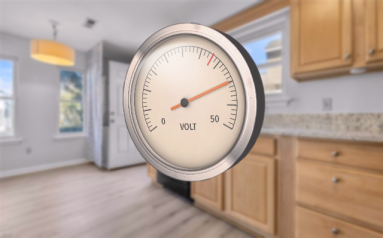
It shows {"value": 40, "unit": "V"}
